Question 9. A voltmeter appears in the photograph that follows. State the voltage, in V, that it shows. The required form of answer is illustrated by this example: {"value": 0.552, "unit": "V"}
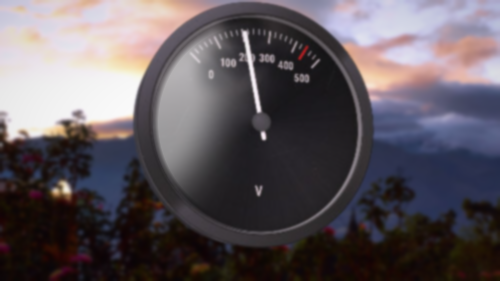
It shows {"value": 200, "unit": "V"}
